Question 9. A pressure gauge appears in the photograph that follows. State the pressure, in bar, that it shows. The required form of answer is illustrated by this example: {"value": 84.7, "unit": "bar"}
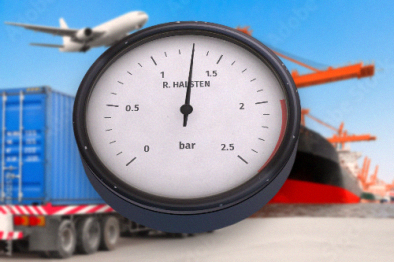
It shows {"value": 1.3, "unit": "bar"}
